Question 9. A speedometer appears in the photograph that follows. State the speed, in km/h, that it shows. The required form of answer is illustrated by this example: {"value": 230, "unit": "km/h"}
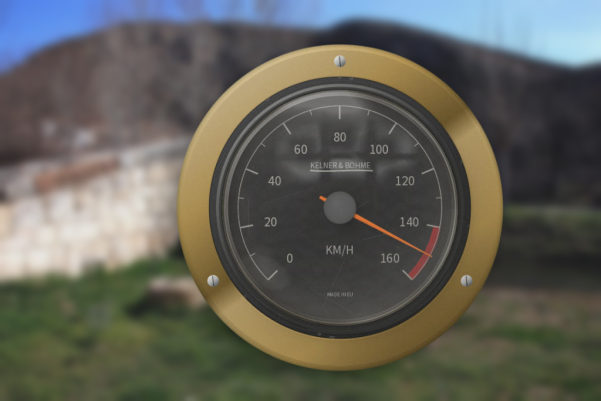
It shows {"value": 150, "unit": "km/h"}
